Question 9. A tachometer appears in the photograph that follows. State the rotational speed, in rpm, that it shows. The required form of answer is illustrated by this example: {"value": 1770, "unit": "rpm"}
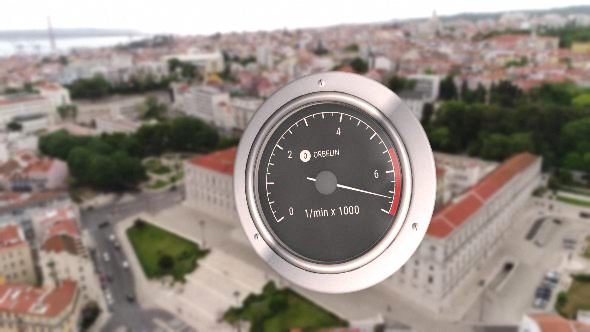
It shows {"value": 6625, "unit": "rpm"}
